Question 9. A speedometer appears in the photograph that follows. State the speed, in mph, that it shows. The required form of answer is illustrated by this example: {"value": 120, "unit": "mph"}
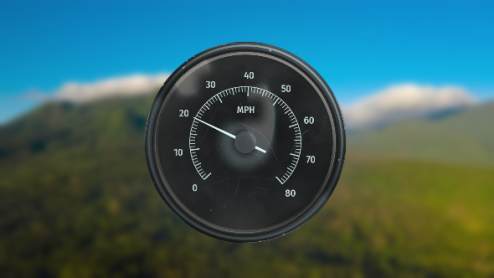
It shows {"value": 20, "unit": "mph"}
